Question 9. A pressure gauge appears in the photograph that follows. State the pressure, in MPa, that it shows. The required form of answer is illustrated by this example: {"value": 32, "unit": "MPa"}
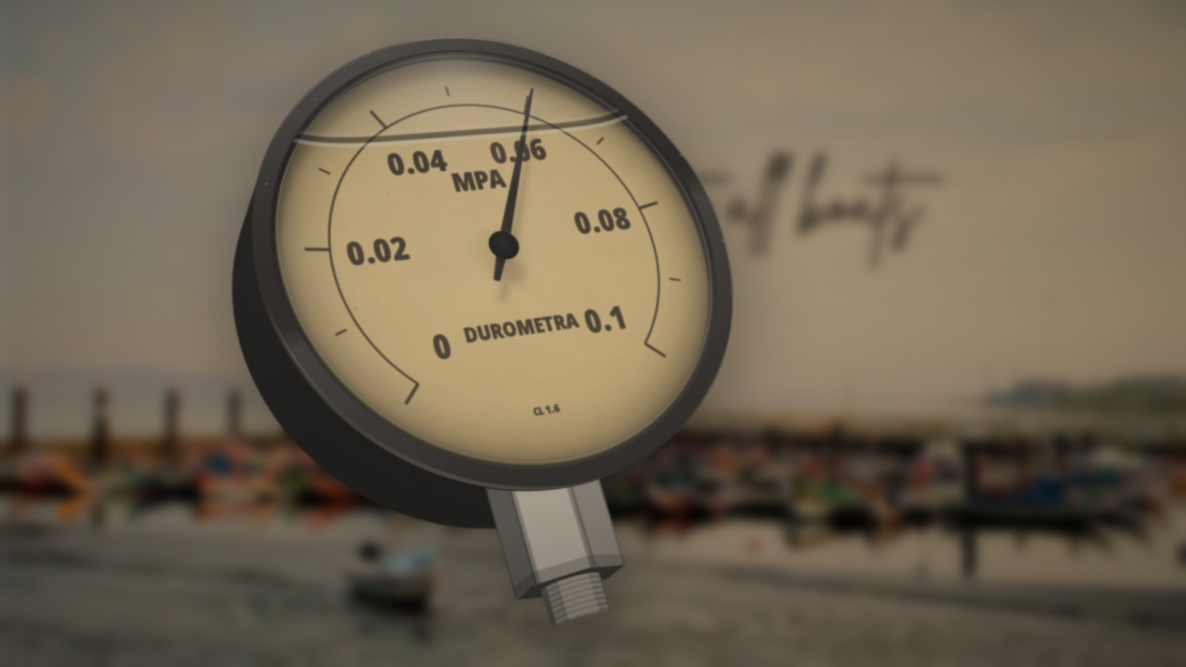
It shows {"value": 0.06, "unit": "MPa"}
